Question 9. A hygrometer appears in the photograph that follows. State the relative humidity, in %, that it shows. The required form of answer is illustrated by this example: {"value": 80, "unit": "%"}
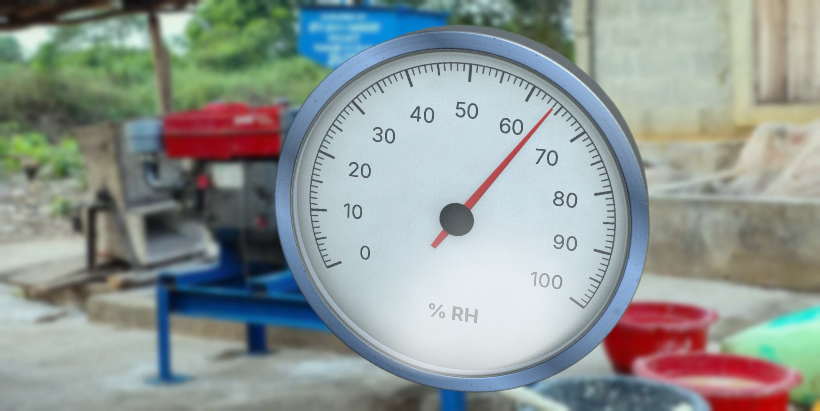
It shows {"value": 64, "unit": "%"}
